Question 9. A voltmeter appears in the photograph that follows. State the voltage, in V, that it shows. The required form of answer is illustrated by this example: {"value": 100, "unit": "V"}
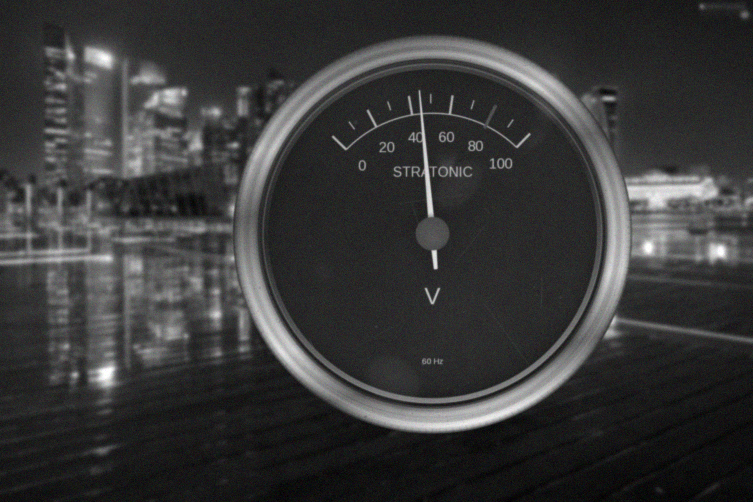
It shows {"value": 45, "unit": "V"}
